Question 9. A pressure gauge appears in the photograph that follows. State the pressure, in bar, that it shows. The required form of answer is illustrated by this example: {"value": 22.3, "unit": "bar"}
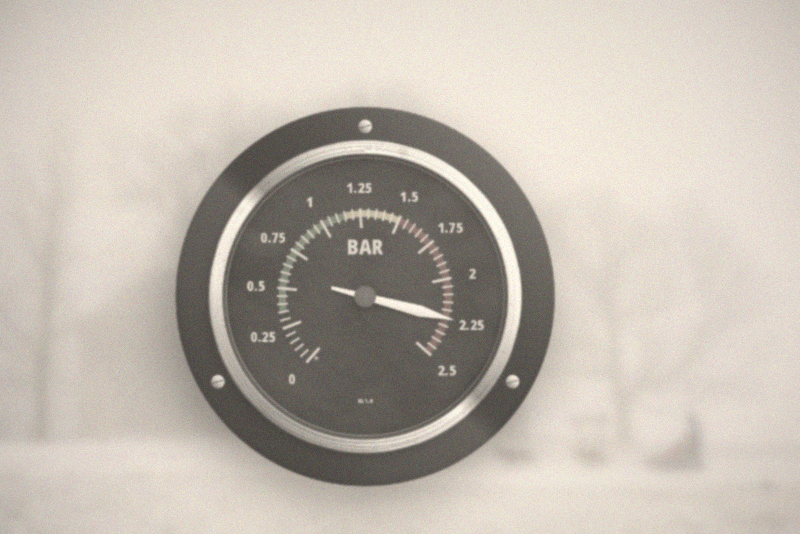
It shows {"value": 2.25, "unit": "bar"}
